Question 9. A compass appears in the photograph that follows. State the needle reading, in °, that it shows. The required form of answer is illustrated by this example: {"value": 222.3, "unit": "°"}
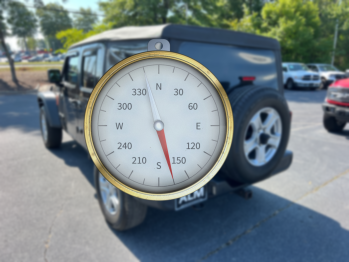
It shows {"value": 165, "unit": "°"}
